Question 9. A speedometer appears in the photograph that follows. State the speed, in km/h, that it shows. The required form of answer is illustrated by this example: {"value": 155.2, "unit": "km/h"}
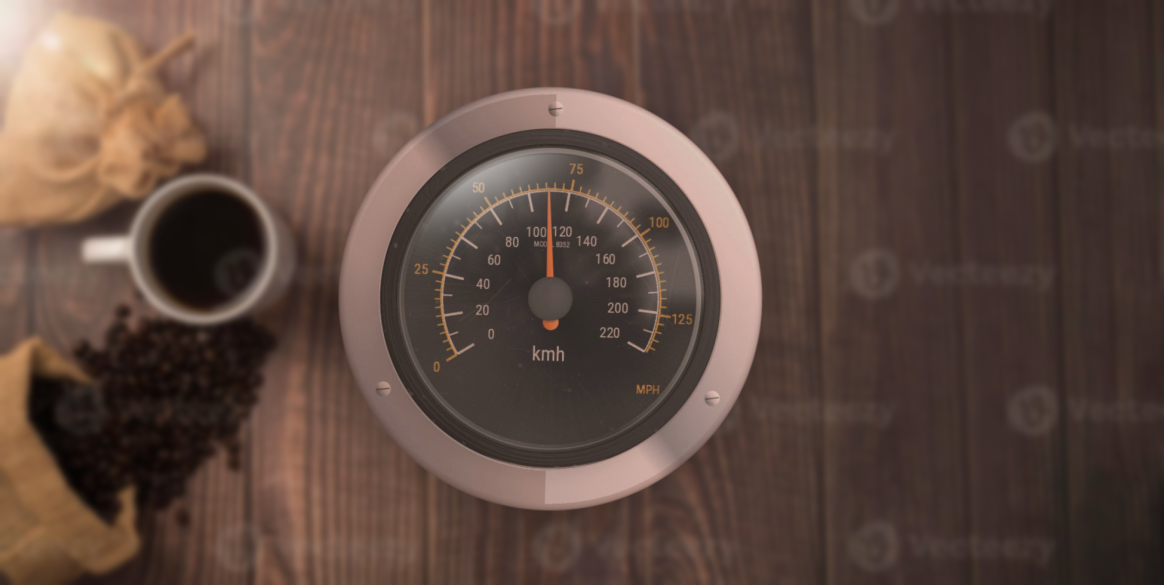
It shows {"value": 110, "unit": "km/h"}
